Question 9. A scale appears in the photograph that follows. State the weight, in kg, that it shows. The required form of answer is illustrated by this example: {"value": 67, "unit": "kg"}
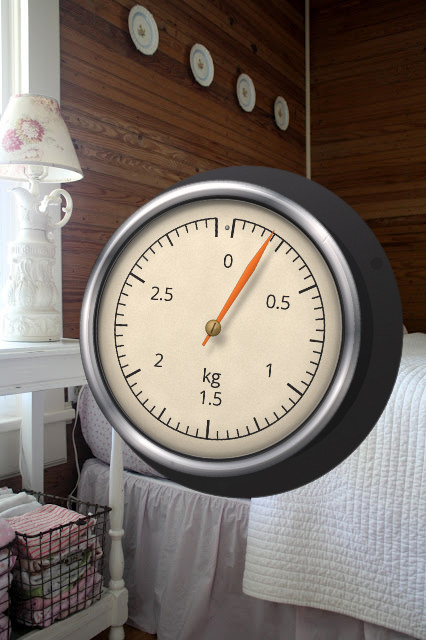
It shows {"value": 0.2, "unit": "kg"}
